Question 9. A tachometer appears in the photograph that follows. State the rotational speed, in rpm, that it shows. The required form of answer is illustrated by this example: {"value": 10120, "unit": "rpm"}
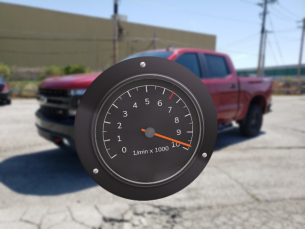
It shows {"value": 9750, "unit": "rpm"}
